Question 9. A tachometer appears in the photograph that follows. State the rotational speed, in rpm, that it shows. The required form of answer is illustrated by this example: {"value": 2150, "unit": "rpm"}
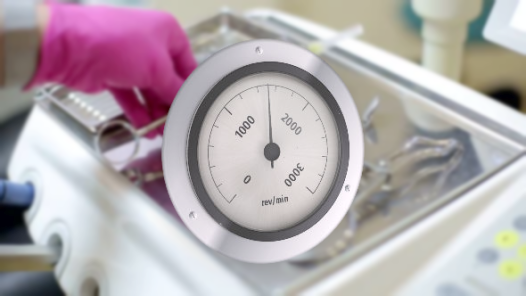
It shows {"value": 1500, "unit": "rpm"}
